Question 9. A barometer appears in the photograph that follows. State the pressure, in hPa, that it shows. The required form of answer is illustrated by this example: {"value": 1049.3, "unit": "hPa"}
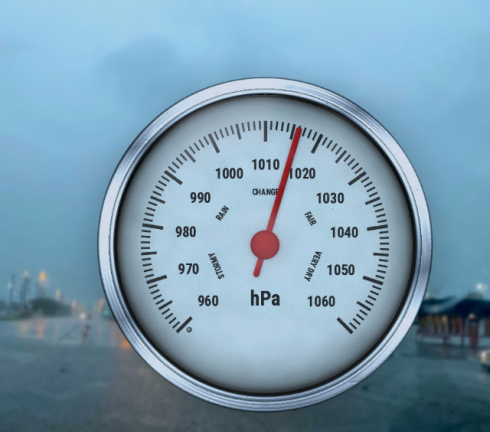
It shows {"value": 1016, "unit": "hPa"}
